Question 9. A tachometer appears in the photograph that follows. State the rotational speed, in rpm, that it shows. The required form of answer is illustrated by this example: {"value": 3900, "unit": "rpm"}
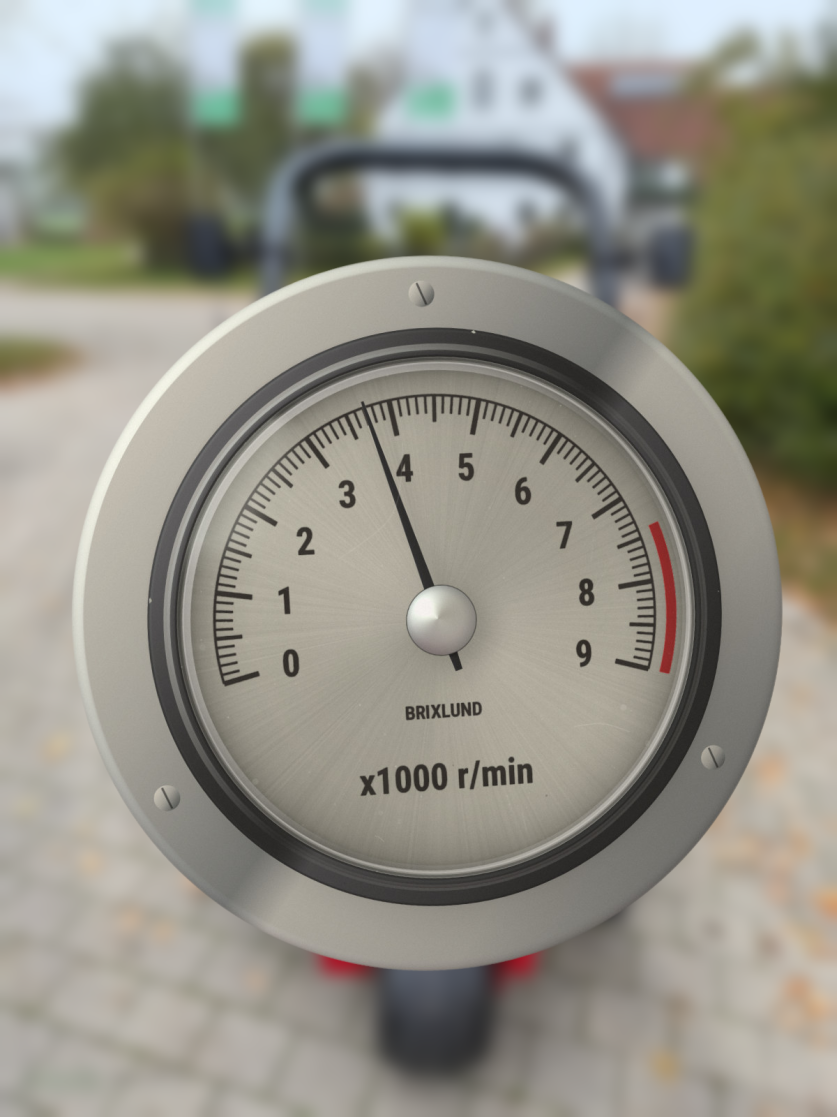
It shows {"value": 3700, "unit": "rpm"}
